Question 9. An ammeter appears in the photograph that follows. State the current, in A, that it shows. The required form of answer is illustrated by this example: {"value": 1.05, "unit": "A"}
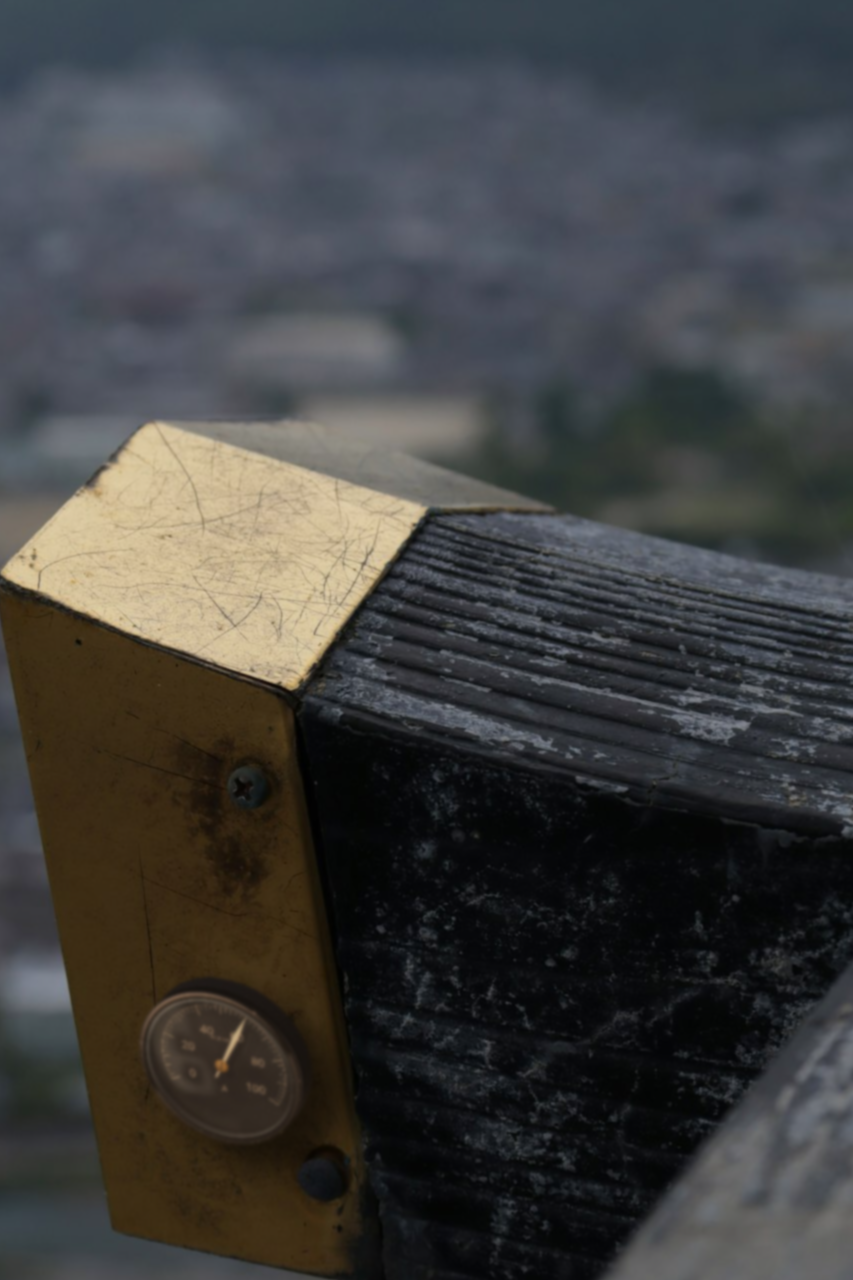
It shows {"value": 60, "unit": "A"}
